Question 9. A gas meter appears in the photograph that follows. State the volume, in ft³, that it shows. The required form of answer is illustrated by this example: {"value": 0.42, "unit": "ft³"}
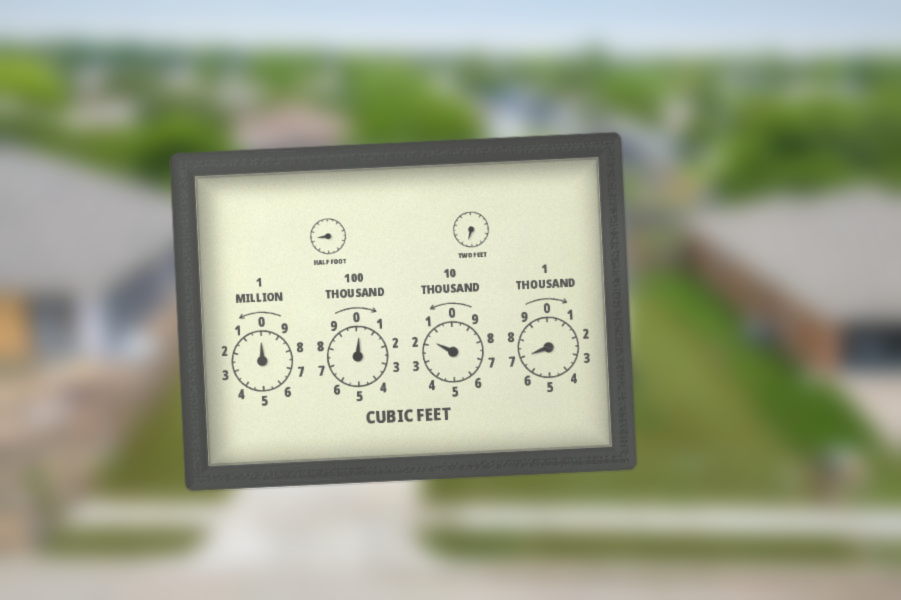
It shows {"value": 1700, "unit": "ft³"}
